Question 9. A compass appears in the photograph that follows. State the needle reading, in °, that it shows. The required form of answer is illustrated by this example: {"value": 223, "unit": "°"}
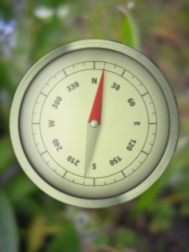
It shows {"value": 10, "unit": "°"}
